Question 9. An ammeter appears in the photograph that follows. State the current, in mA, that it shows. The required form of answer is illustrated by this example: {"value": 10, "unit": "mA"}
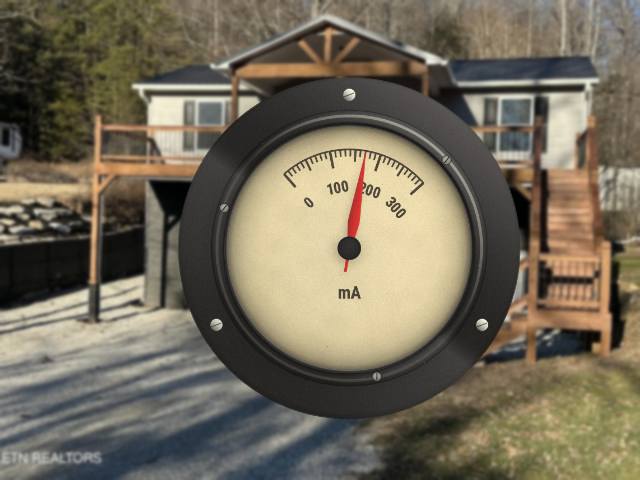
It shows {"value": 170, "unit": "mA"}
